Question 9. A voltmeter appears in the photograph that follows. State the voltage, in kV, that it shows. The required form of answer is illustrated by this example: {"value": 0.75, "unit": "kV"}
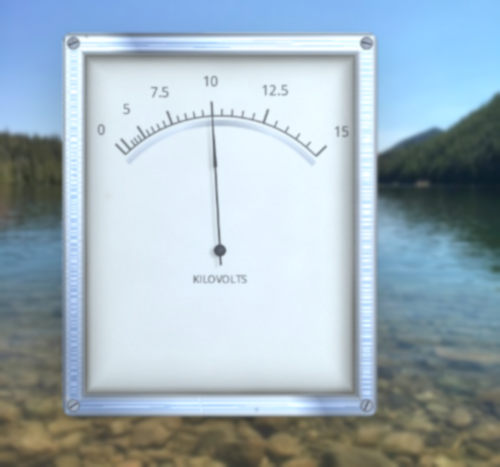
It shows {"value": 10, "unit": "kV"}
